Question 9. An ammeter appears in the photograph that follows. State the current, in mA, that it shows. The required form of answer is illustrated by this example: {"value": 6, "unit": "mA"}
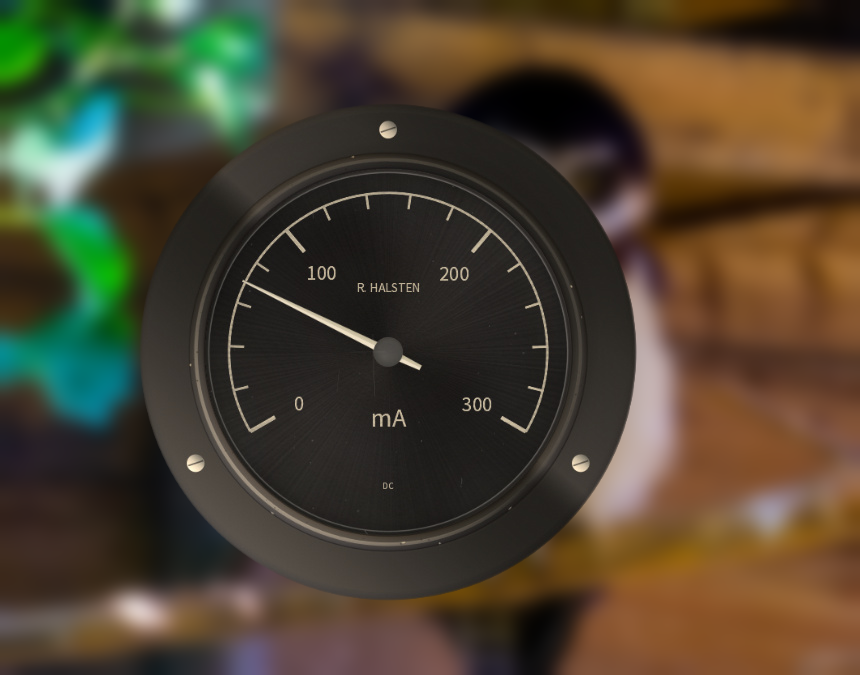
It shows {"value": 70, "unit": "mA"}
